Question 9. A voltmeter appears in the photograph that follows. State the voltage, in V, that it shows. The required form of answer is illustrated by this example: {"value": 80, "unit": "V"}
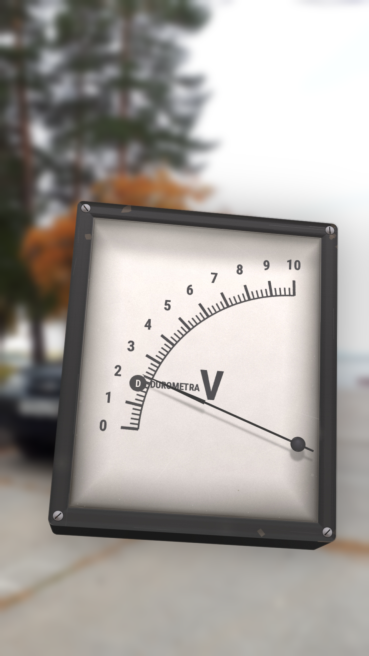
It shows {"value": 2.2, "unit": "V"}
